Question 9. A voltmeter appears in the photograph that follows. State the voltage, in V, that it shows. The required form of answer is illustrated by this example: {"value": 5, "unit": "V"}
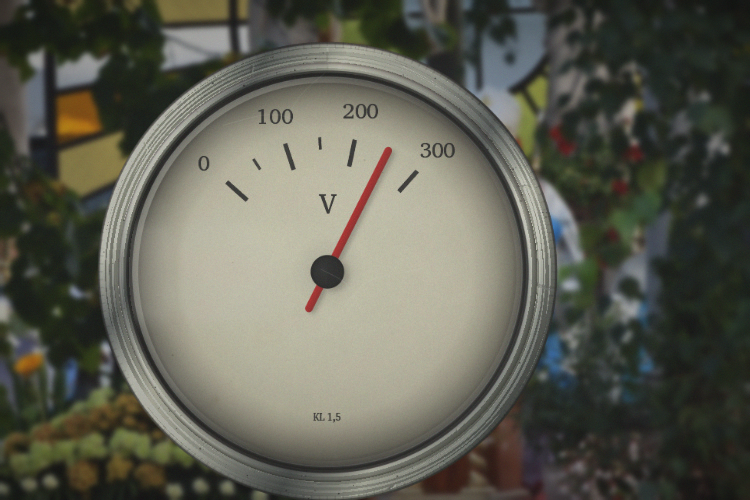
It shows {"value": 250, "unit": "V"}
